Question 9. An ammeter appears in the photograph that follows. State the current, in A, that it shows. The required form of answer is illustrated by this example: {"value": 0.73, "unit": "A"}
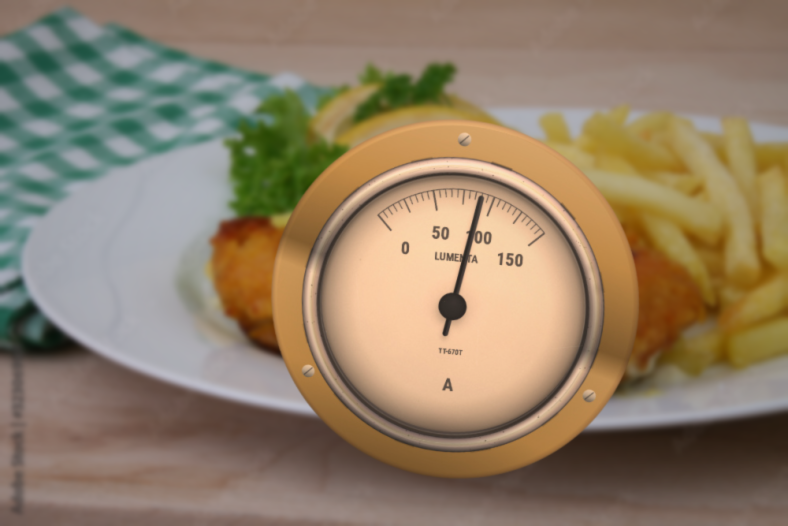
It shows {"value": 90, "unit": "A"}
